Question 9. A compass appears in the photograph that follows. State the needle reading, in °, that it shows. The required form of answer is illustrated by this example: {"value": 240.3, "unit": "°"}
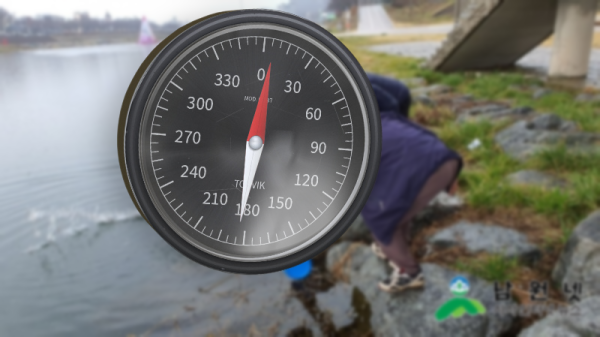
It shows {"value": 5, "unit": "°"}
